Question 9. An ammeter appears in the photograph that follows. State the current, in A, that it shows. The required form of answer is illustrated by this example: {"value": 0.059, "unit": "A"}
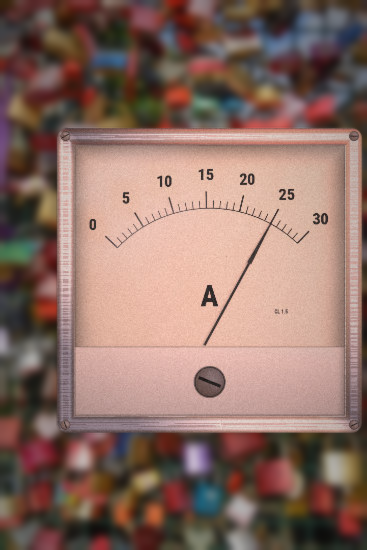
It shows {"value": 25, "unit": "A"}
